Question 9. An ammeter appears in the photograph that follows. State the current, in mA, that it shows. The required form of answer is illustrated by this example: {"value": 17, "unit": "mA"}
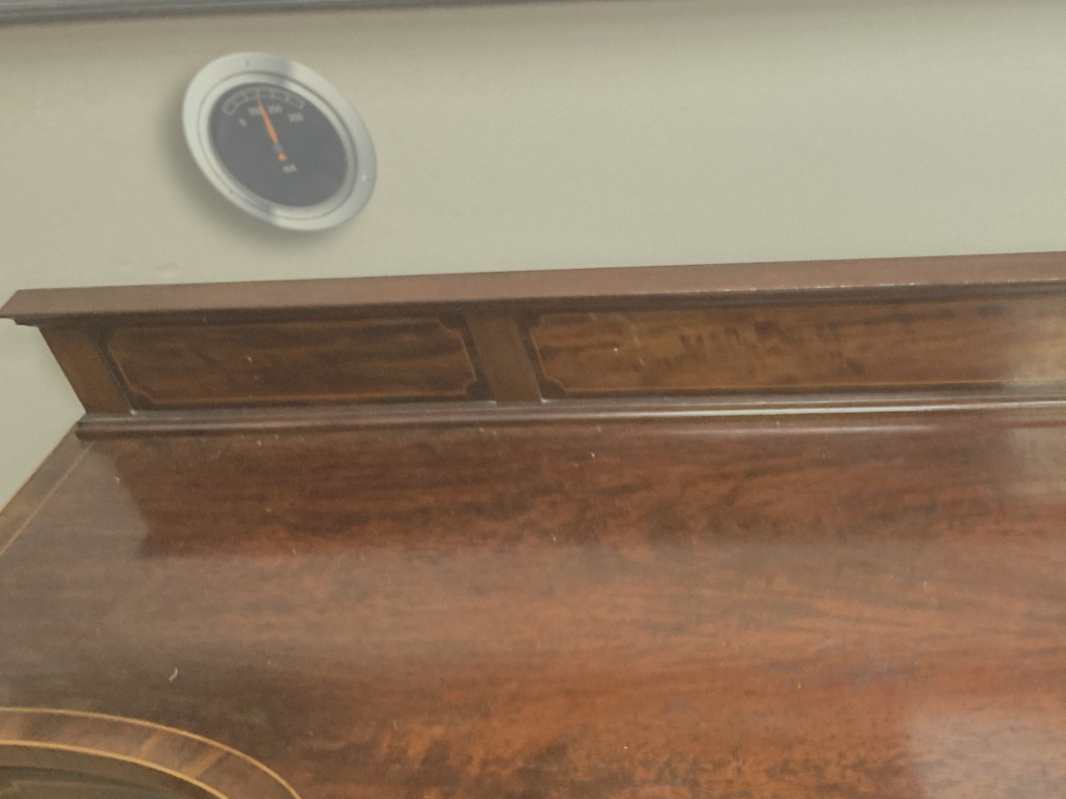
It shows {"value": 150, "unit": "mA"}
